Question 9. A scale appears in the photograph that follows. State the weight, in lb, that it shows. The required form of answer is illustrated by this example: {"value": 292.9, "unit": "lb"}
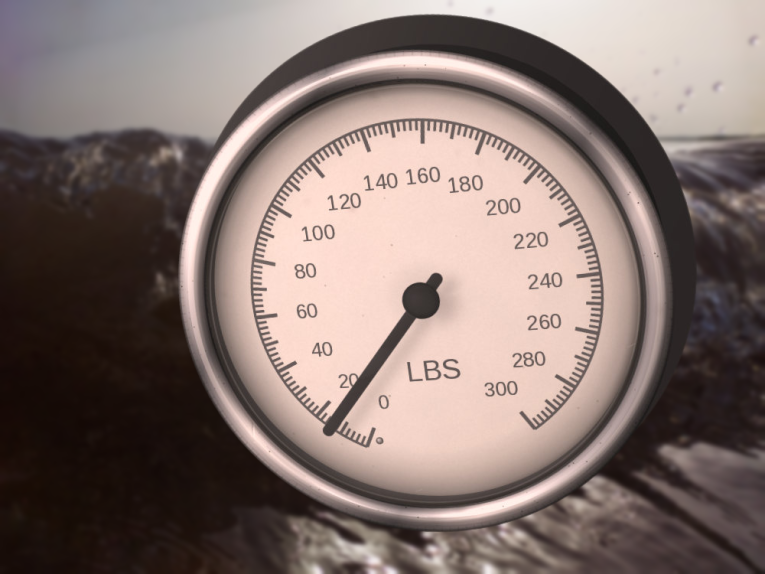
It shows {"value": 14, "unit": "lb"}
